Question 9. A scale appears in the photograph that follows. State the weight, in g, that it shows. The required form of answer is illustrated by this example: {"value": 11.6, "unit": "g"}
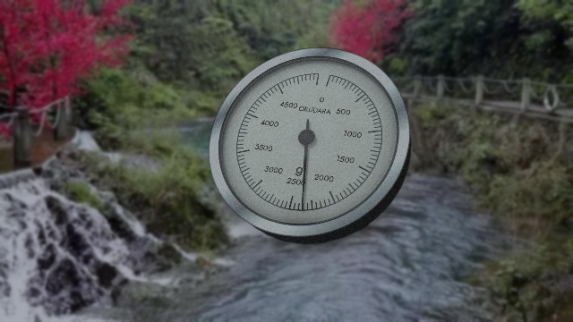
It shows {"value": 2350, "unit": "g"}
